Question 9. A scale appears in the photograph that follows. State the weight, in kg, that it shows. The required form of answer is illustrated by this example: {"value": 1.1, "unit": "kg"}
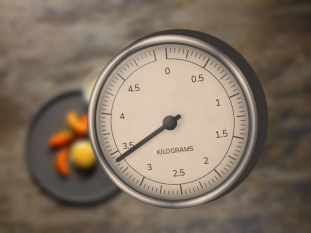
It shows {"value": 3.4, "unit": "kg"}
